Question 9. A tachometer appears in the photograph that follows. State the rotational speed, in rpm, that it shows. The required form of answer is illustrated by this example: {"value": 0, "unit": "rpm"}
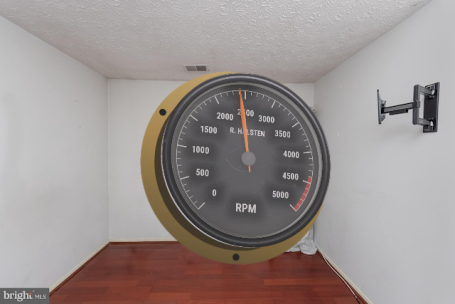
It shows {"value": 2400, "unit": "rpm"}
